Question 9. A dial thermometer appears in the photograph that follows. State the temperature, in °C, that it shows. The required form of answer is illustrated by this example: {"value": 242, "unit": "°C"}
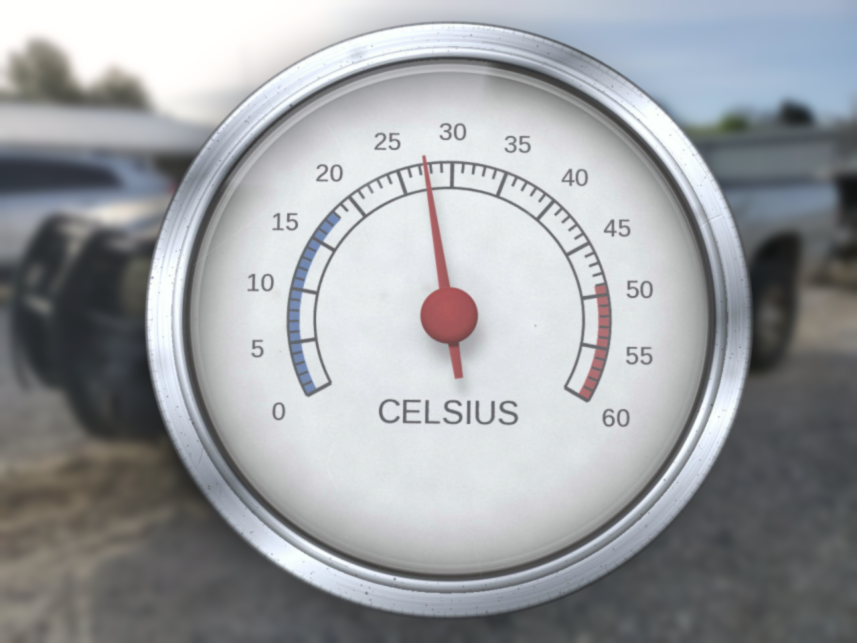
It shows {"value": 27.5, "unit": "°C"}
